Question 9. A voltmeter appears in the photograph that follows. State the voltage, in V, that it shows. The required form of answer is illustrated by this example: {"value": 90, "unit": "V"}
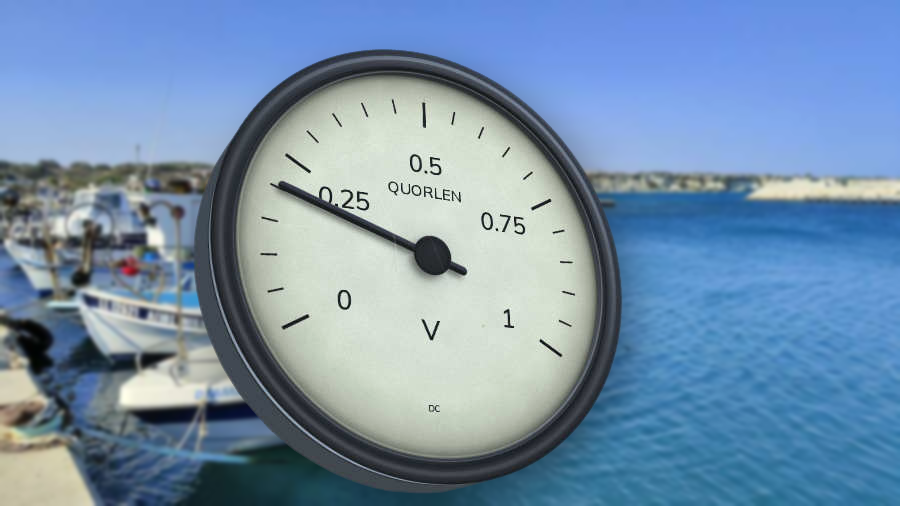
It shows {"value": 0.2, "unit": "V"}
